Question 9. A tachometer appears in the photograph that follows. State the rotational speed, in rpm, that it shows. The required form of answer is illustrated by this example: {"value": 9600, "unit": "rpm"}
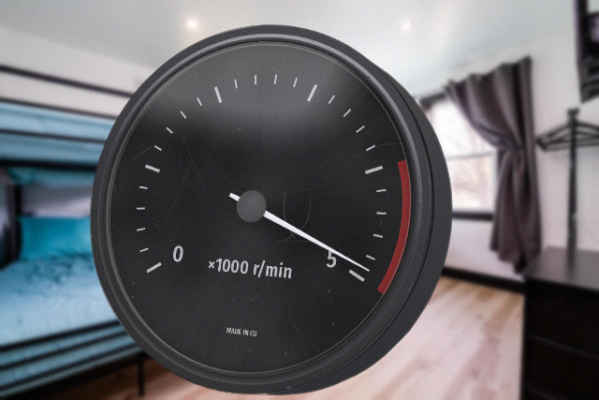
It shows {"value": 4900, "unit": "rpm"}
